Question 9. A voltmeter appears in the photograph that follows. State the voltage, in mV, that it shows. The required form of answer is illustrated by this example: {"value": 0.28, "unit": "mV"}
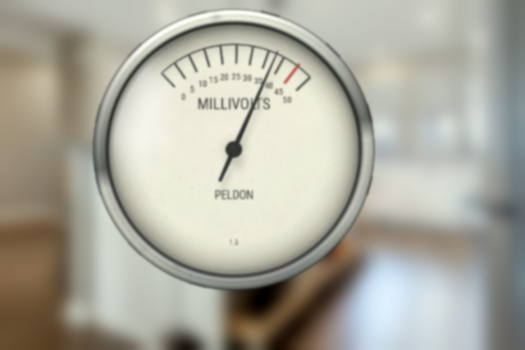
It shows {"value": 37.5, "unit": "mV"}
